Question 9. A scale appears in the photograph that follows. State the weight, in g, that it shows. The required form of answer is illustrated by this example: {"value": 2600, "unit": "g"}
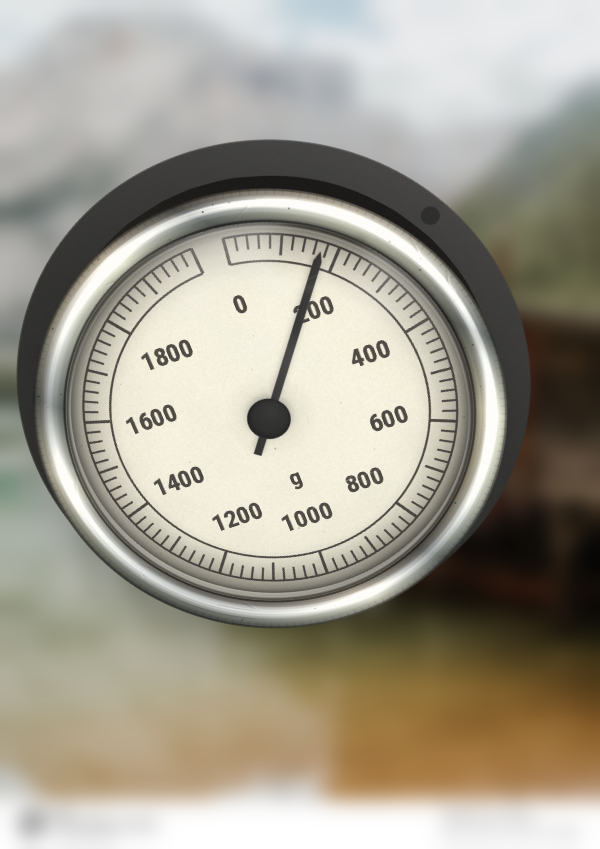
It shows {"value": 170, "unit": "g"}
